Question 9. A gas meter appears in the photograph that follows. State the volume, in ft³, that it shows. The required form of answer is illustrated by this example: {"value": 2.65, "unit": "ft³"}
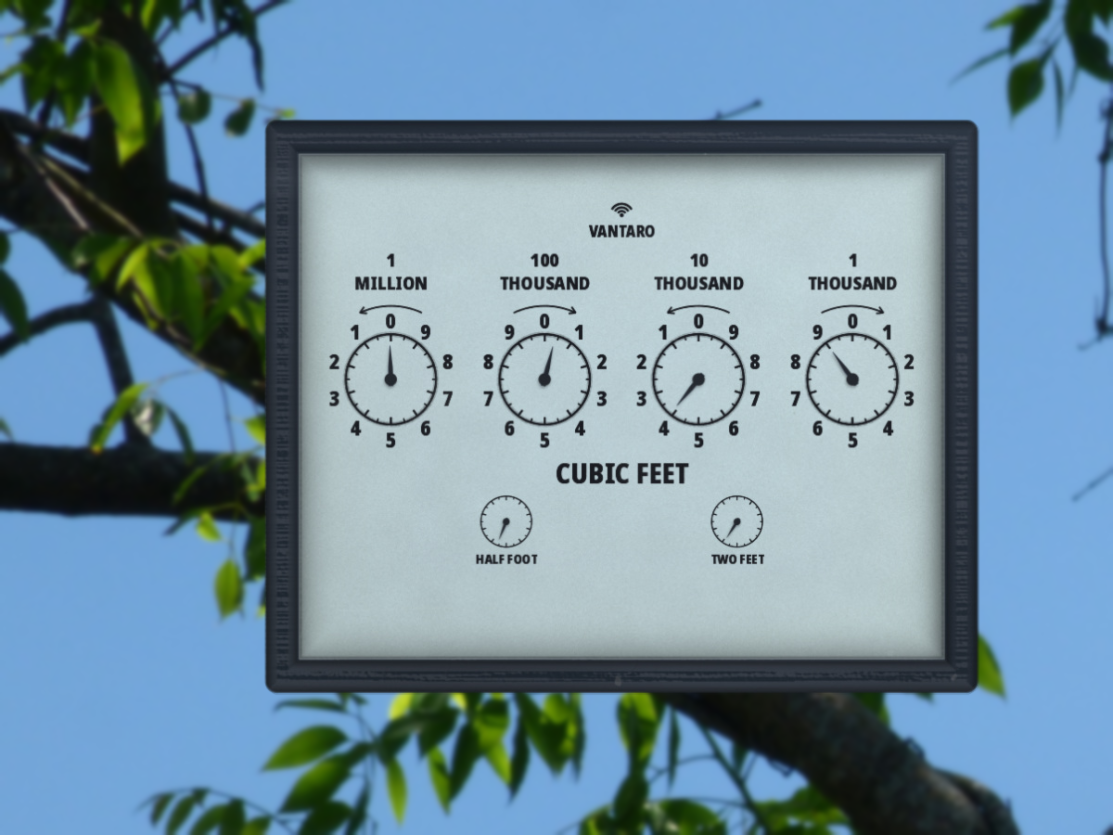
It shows {"value": 3900, "unit": "ft³"}
